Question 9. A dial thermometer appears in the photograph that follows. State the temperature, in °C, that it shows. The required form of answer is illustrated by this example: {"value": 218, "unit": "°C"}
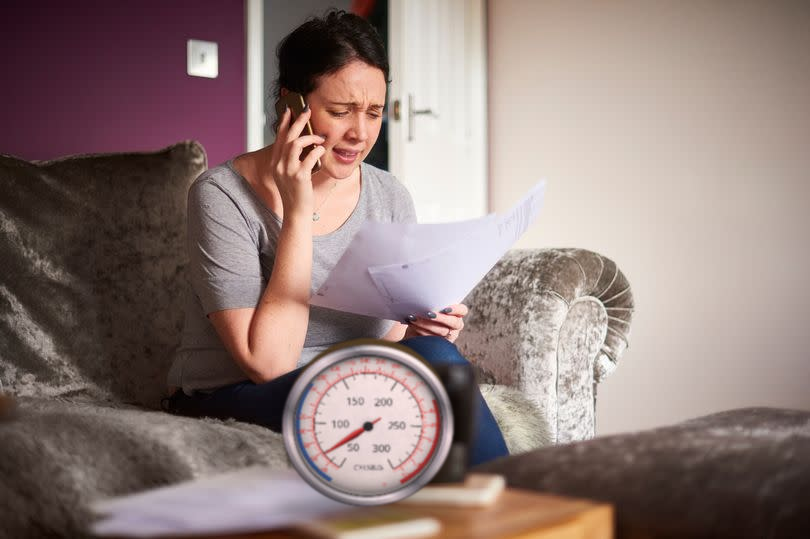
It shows {"value": 70, "unit": "°C"}
